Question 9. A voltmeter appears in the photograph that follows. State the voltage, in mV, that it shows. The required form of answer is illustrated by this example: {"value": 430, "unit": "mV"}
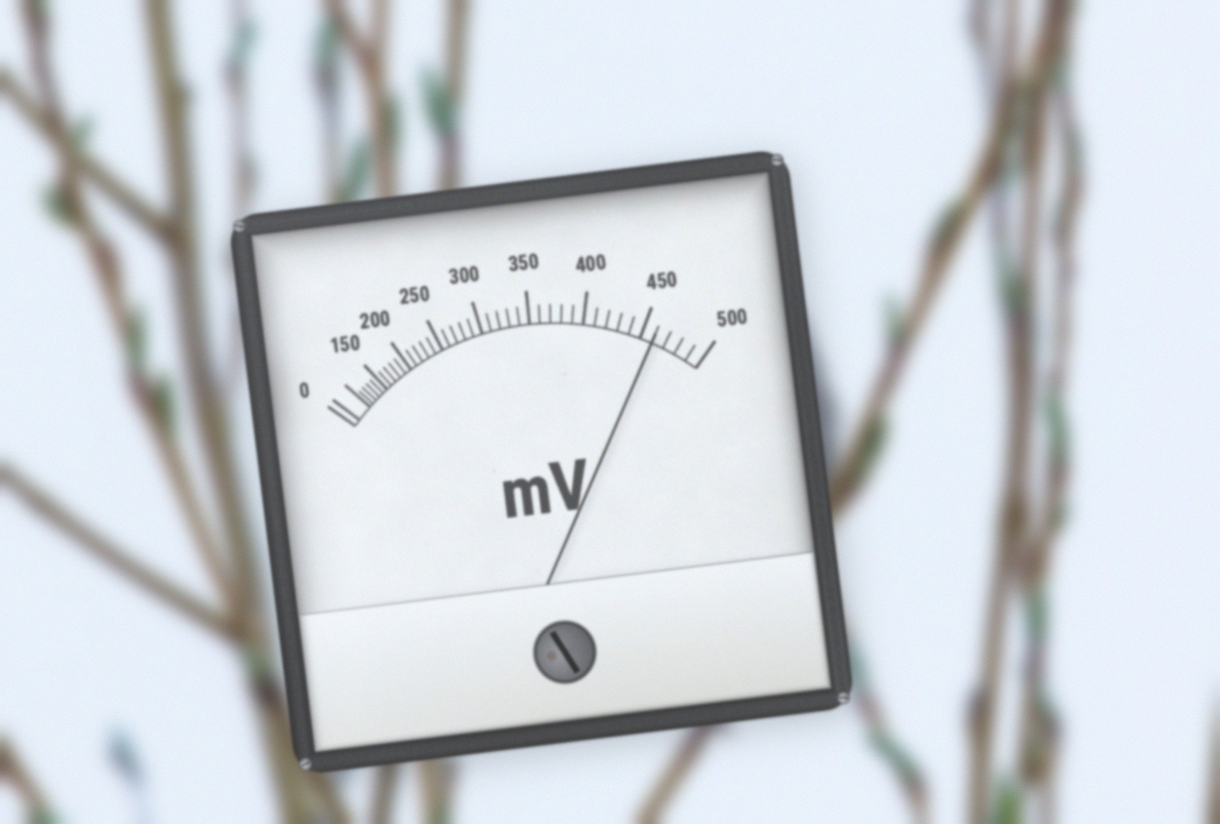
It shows {"value": 460, "unit": "mV"}
